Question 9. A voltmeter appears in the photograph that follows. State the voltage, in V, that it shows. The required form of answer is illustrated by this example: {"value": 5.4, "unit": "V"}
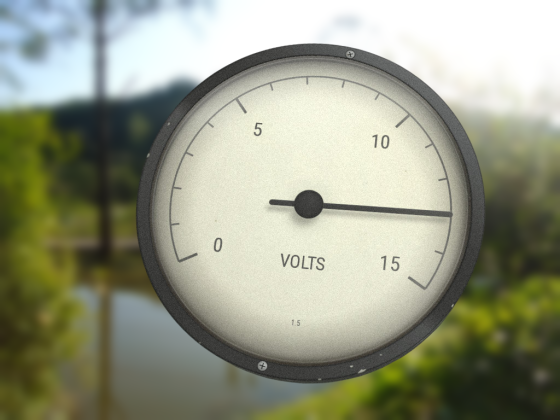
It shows {"value": 13, "unit": "V"}
